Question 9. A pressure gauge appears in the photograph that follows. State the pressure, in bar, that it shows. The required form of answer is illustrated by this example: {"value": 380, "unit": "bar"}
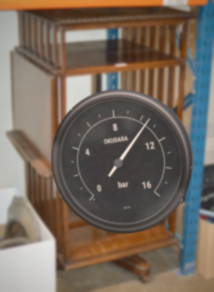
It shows {"value": 10.5, "unit": "bar"}
